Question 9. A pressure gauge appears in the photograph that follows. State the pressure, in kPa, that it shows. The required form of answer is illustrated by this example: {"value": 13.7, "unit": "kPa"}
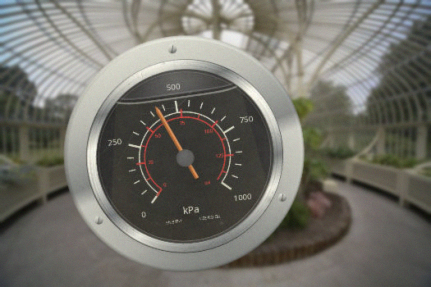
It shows {"value": 425, "unit": "kPa"}
